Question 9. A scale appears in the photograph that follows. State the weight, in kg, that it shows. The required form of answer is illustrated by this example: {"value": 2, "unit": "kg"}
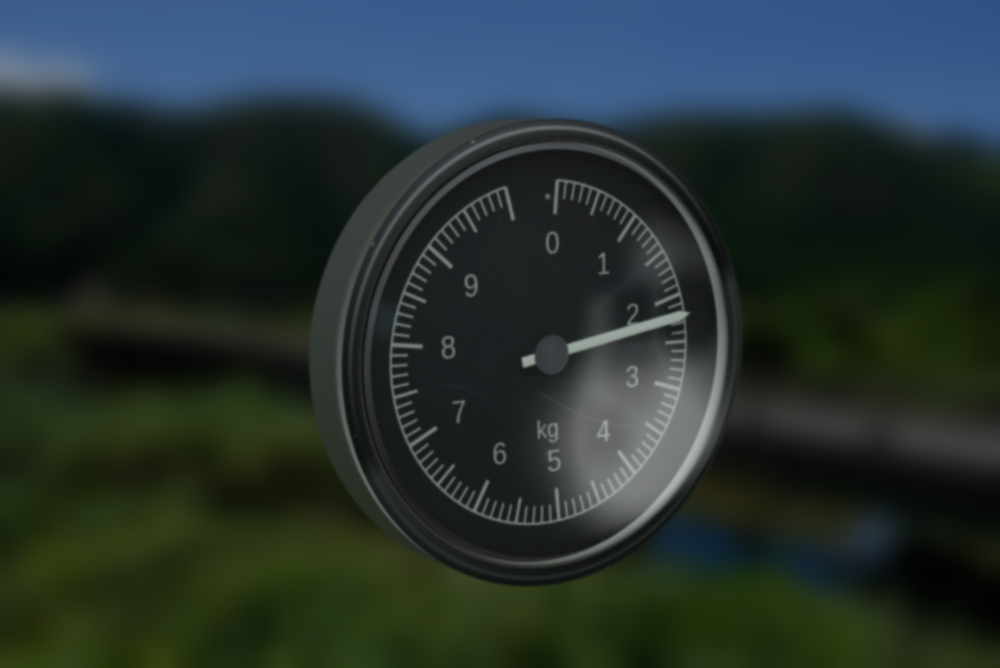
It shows {"value": 2.2, "unit": "kg"}
